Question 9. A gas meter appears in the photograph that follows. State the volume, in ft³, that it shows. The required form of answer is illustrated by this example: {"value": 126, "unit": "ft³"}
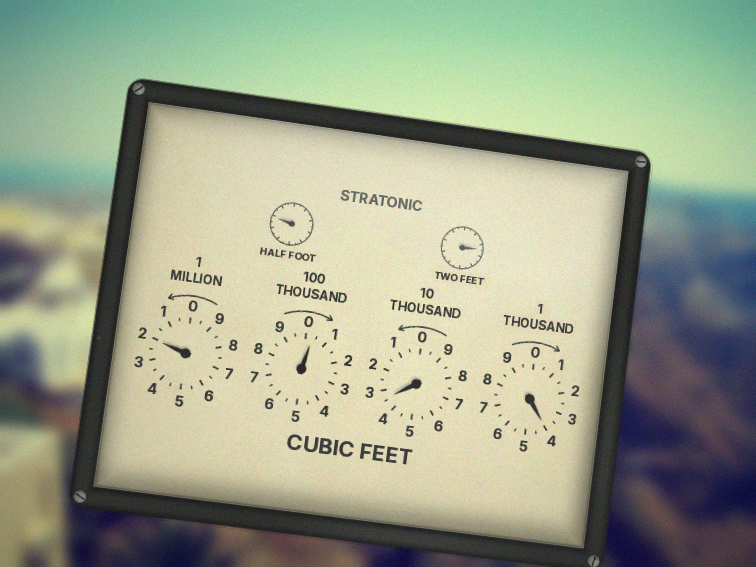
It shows {"value": 203400, "unit": "ft³"}
